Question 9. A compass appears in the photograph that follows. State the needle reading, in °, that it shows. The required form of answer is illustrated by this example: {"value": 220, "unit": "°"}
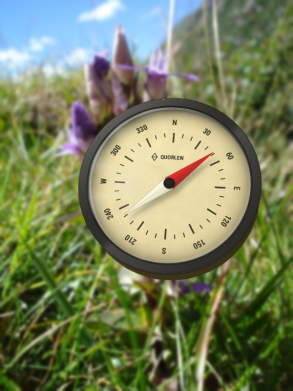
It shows {"value": 50, "unit": "°"}
